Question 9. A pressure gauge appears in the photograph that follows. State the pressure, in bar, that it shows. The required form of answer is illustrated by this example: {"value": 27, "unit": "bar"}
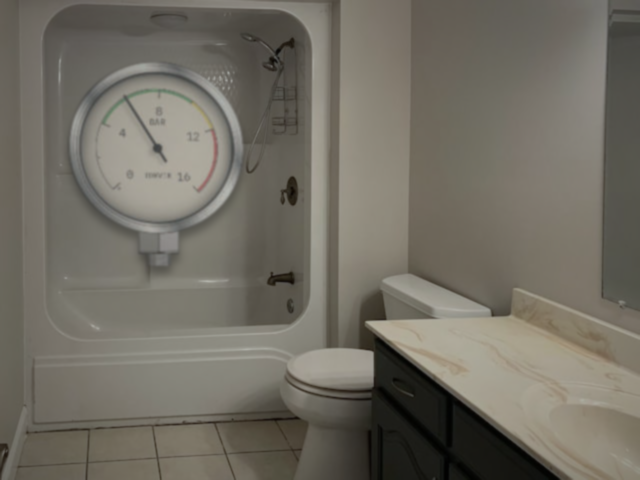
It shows {"value": 6, "unit": "bar"}
